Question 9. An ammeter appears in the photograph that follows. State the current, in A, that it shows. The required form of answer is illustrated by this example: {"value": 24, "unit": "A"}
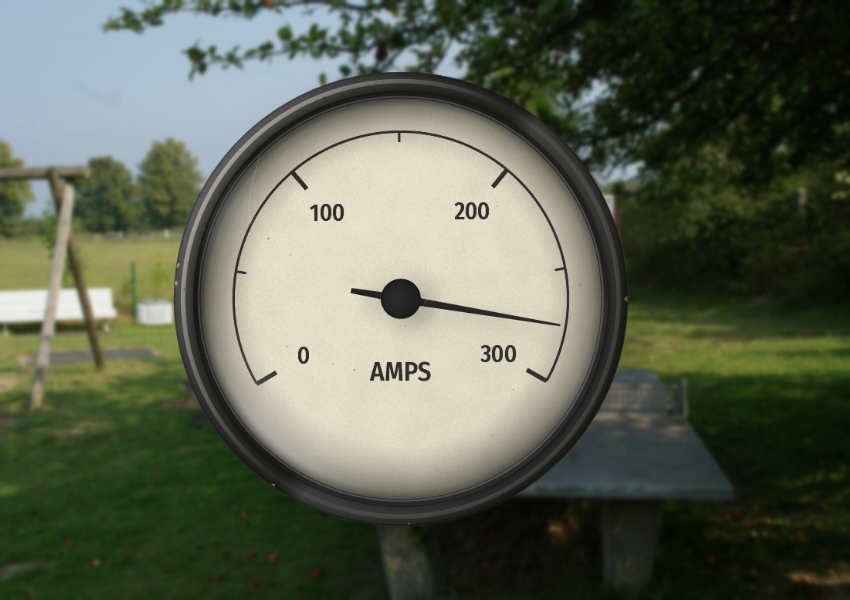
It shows {"value": 275, "unit": "A"}
